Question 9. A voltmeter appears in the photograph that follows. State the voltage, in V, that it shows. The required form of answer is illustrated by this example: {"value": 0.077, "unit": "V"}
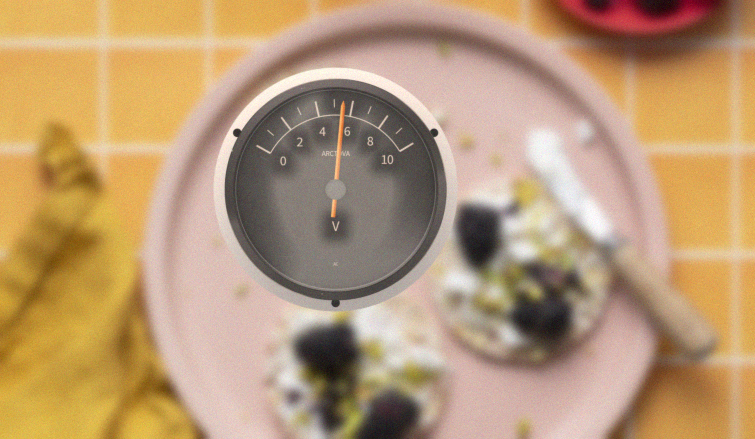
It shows {"value": 5.5, "unit": "V"}
